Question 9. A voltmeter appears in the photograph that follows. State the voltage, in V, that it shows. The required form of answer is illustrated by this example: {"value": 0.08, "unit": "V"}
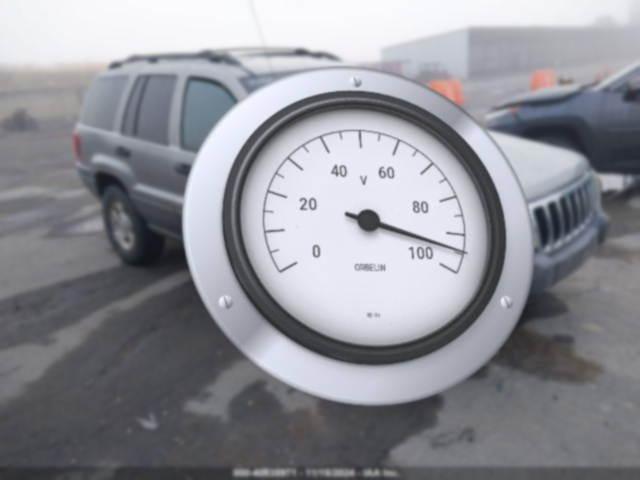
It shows {"value": 95, "unit": "V"}
